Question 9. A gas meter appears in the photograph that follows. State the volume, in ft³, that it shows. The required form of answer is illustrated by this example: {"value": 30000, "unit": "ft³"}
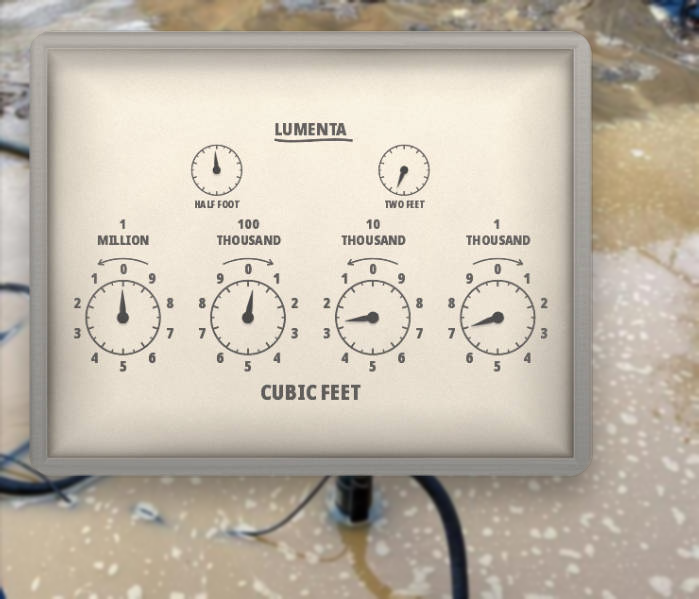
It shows {"value": 2700, "unit": "ft³"}
